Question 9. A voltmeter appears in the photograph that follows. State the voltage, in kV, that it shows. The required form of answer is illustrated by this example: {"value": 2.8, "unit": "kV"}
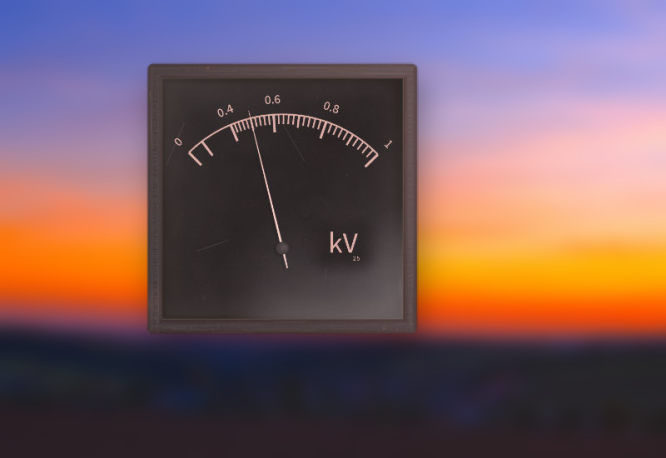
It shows {"value": 0.5, "unit": "kV"}
